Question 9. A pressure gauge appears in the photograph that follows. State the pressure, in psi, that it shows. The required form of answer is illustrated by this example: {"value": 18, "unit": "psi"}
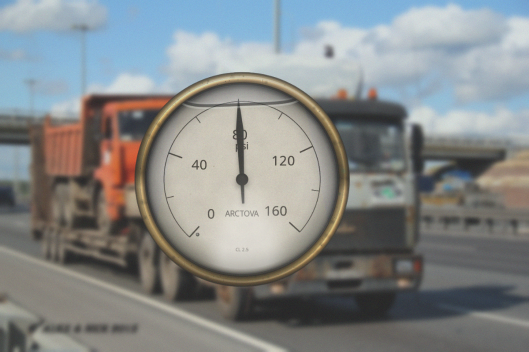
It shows {"value": 80, "unit": "psi"}
